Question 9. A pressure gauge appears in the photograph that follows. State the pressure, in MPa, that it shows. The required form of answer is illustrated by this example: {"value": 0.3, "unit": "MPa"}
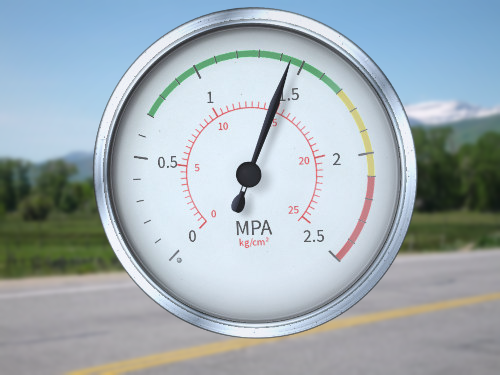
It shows {"value": 1.45, "unit": "MPa"}
